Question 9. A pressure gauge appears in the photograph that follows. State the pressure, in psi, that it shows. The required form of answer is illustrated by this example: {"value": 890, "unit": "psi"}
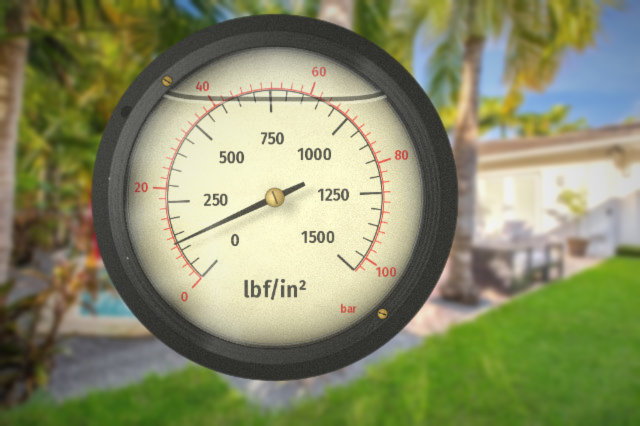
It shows {"value": 125, "unit": "psi"}
